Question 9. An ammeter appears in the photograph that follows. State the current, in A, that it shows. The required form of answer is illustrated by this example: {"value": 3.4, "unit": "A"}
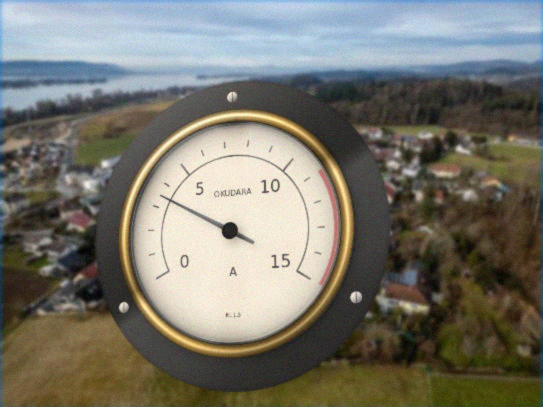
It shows {"value": 3.5, "unit": "A"}
